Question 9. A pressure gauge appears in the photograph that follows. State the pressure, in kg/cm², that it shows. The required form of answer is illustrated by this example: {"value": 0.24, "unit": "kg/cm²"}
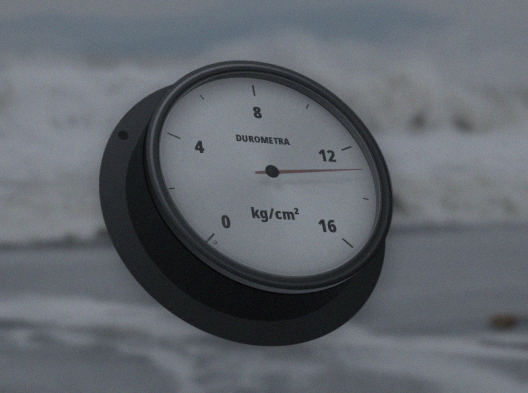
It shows {"value": 13, "unit": "kg/cm²"}
